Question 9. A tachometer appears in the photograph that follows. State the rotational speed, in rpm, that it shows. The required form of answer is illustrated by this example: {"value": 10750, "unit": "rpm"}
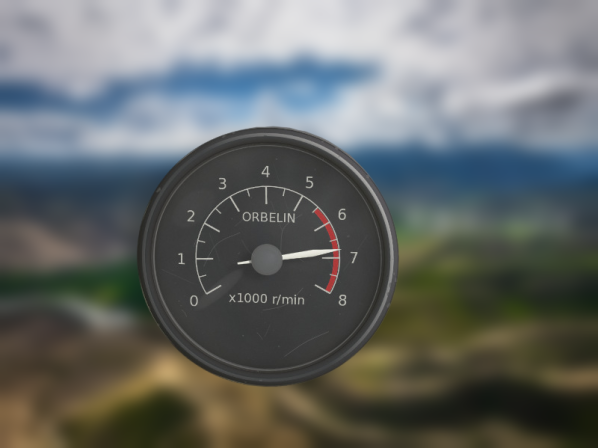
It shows {"value": 6750, "unit": "rpm"}
